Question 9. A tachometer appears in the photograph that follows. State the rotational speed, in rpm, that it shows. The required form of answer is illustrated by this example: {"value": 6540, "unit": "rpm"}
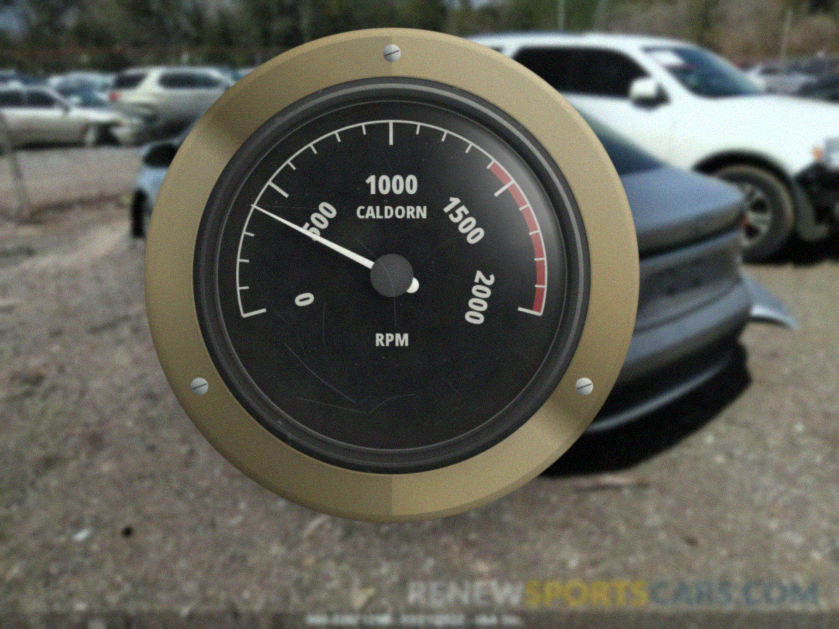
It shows {"value": 400, "unit": "rpm"}
